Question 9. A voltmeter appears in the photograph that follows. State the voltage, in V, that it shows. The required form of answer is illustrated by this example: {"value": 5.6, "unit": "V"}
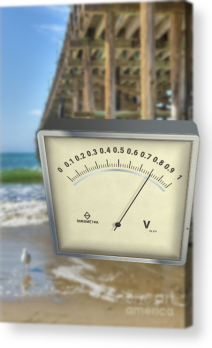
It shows {"value": 0.8, "unit": "V"}
